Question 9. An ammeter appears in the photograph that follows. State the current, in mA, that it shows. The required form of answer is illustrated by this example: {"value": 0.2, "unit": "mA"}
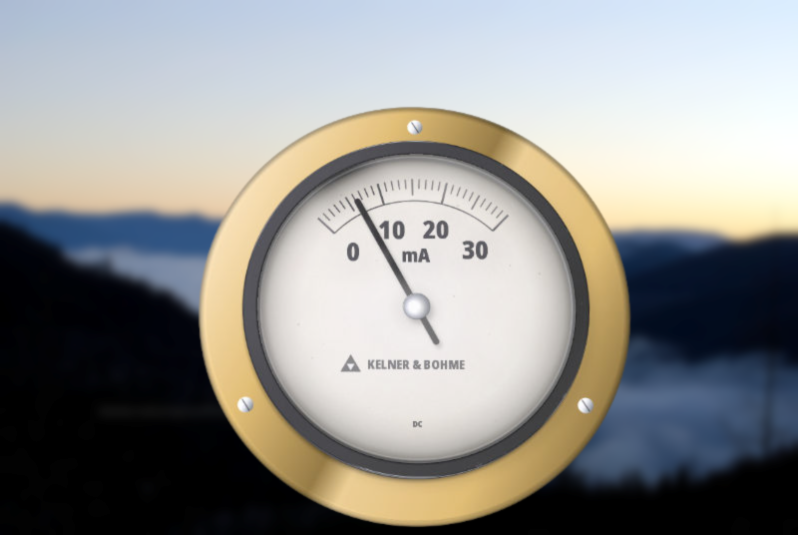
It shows {"value": 6, "unit": "mA"}
